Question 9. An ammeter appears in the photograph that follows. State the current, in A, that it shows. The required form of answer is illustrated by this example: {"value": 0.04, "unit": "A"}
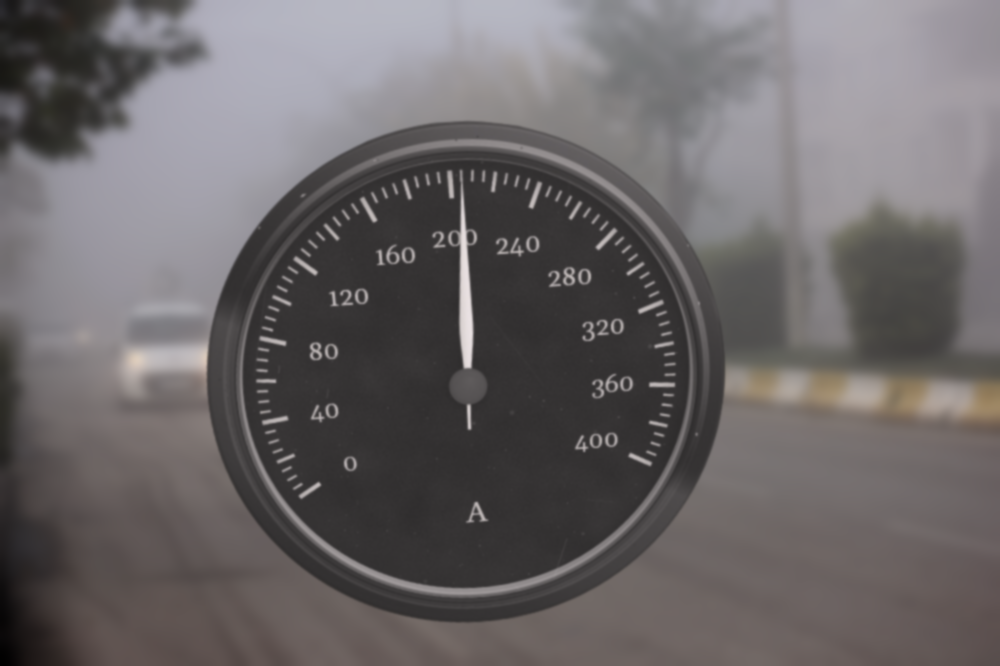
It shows {"value": 205, "unit": "A"}
